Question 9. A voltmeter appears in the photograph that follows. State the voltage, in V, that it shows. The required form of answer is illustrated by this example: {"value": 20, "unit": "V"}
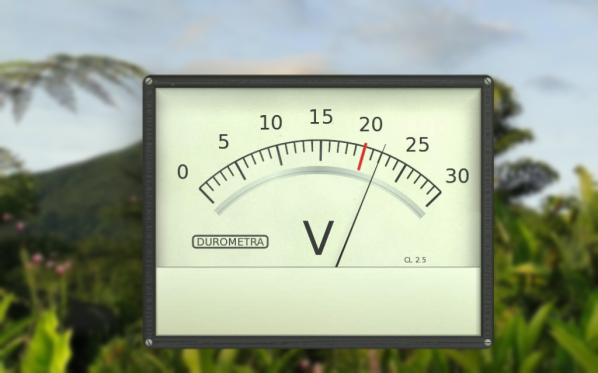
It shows {"value": 22, "unit": "V"}
